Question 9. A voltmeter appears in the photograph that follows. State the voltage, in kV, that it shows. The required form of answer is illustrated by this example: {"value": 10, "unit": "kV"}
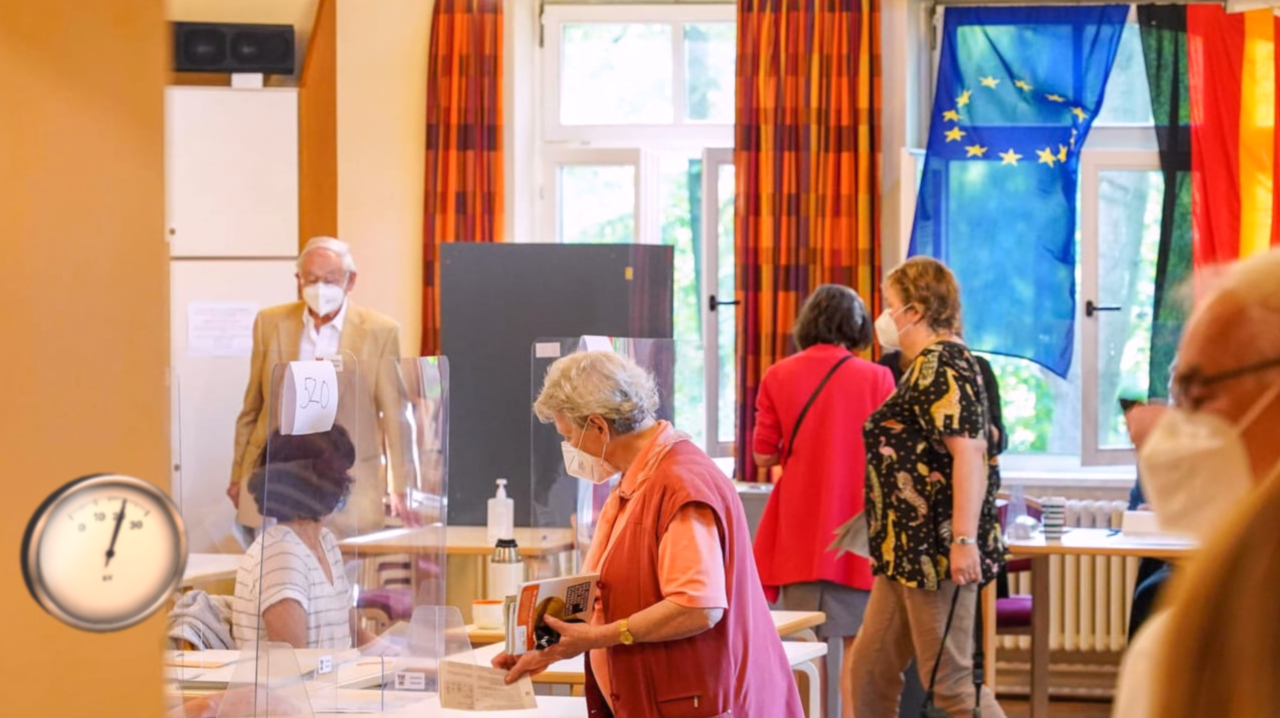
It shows {"value": 20, "unit": "kV"}
